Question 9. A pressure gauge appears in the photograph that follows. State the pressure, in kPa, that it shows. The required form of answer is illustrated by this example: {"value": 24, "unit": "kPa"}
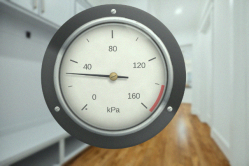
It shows {"value": 30, "unit": "kPa"}
